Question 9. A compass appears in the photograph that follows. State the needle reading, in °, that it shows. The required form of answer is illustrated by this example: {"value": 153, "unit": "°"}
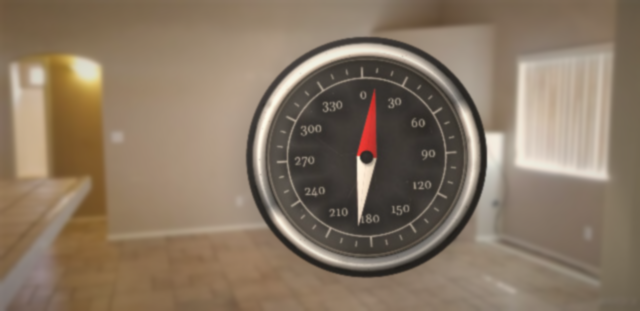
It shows {"value": 10, "unit": "°"}
